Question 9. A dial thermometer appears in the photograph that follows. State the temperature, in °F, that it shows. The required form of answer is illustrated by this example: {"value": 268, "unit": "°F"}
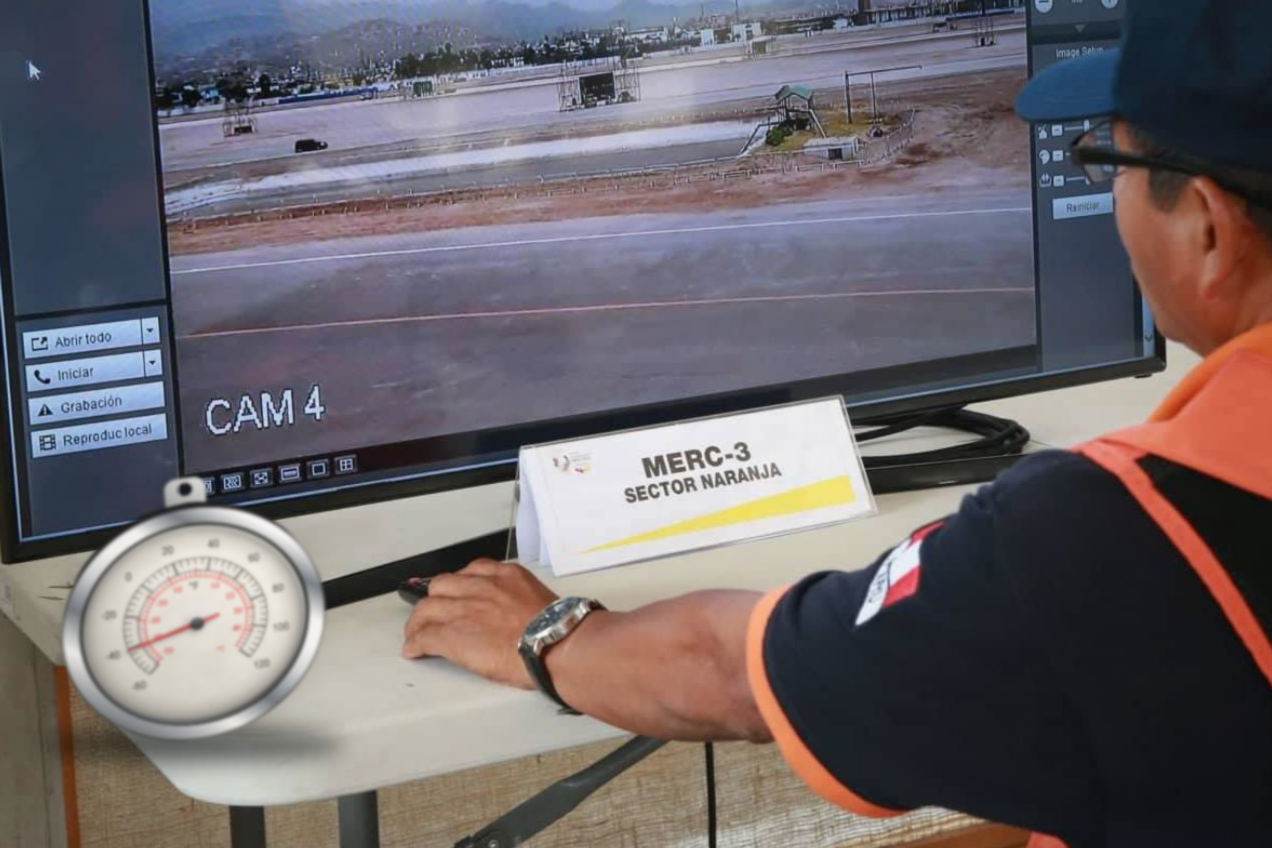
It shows {"value": -40, "unit": "°F"}
